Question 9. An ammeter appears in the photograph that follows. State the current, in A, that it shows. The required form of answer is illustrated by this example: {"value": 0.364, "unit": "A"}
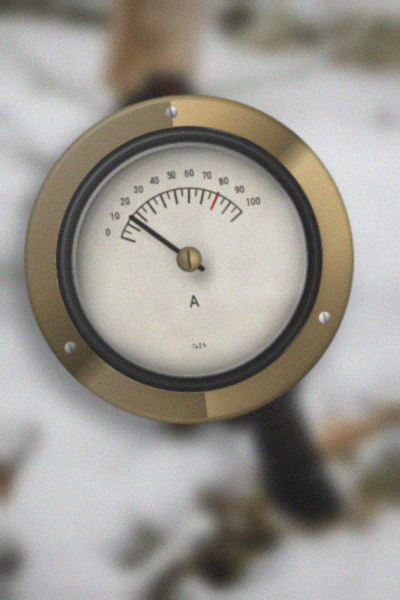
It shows {"value": 15, "unit": "A"}
